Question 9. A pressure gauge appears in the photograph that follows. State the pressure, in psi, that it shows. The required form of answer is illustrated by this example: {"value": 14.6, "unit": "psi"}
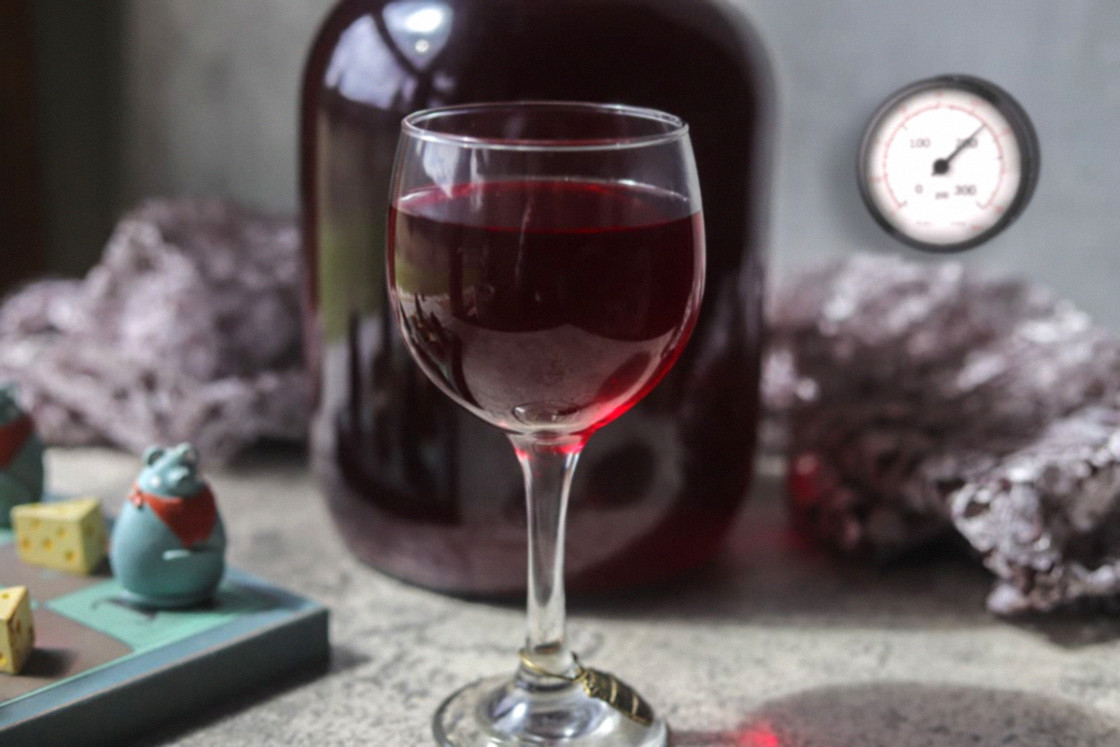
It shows {"value": 200, "unit": "psi"}
